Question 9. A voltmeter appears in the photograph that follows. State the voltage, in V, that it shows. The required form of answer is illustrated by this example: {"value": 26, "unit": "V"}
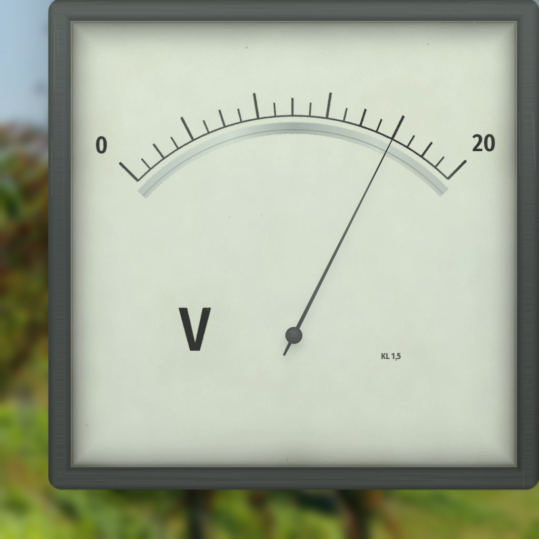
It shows {"value": 16, "unit": "V"}
